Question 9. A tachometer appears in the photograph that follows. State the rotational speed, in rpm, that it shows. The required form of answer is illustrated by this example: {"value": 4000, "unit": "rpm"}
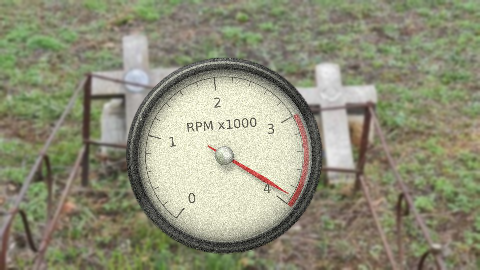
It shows {"value": 3900, "unit": "rpm"}
